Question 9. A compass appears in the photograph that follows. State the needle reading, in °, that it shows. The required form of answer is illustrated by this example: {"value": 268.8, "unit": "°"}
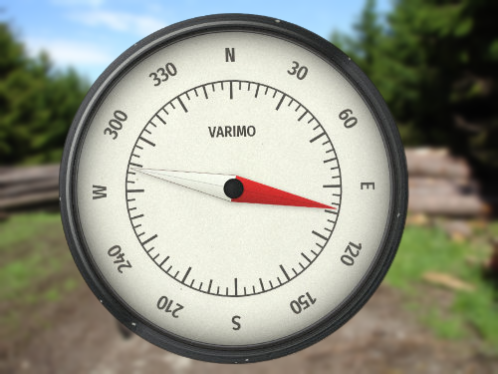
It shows {"value": 102.5, "unit": "°"}
